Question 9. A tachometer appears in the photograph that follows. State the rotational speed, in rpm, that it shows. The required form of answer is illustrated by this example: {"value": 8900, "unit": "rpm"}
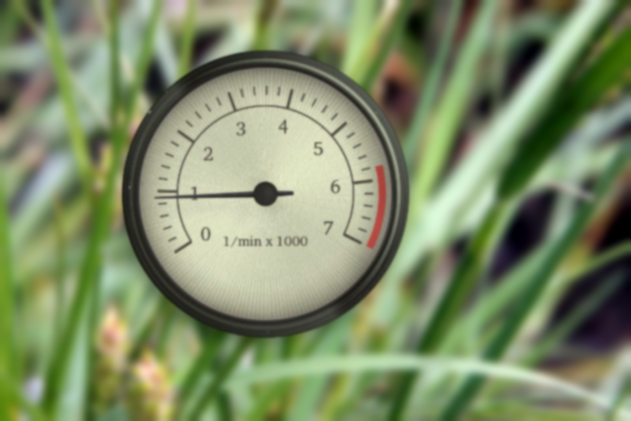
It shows {"value": 900, "unit": "rpm"}
